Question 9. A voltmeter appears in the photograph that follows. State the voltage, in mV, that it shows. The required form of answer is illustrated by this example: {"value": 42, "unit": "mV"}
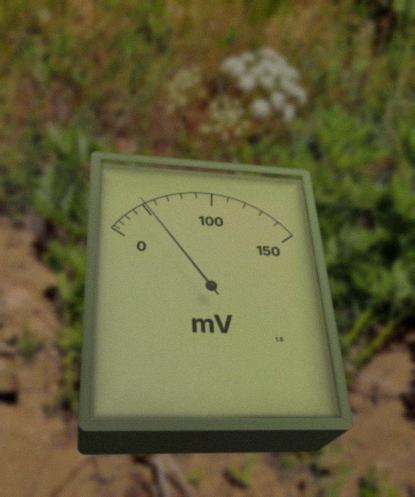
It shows {"value": 50, "unit": "mV"}
